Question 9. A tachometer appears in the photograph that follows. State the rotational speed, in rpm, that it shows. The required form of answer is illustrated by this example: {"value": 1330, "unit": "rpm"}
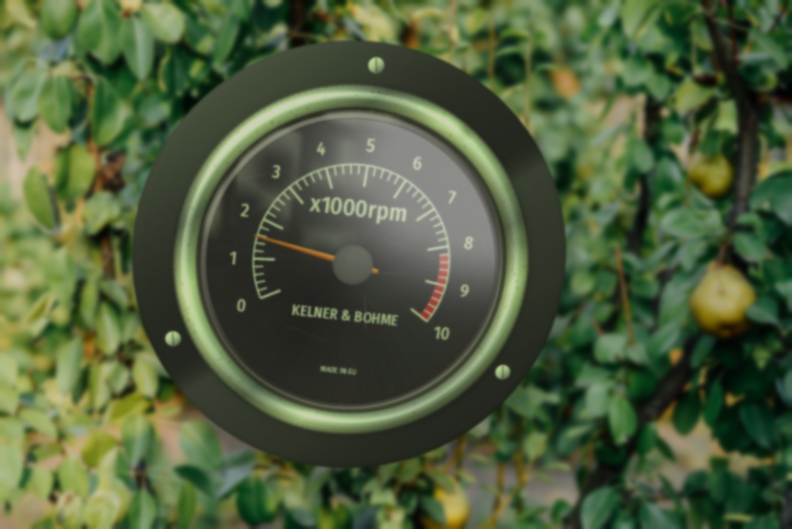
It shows {"value": 1600, "unit": "rpm"}
